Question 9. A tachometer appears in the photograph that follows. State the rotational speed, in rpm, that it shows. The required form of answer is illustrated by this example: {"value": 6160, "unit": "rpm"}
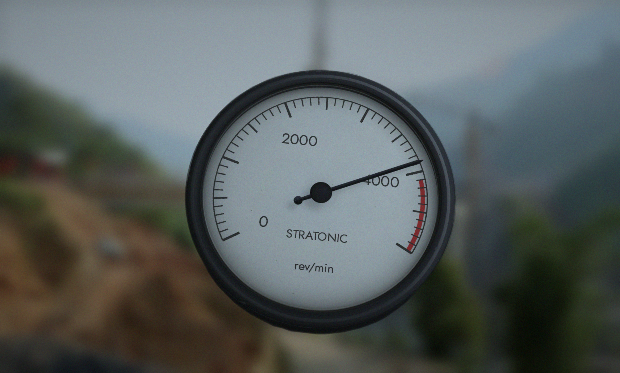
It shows {"value": 3900, "unit": "rpm"}
